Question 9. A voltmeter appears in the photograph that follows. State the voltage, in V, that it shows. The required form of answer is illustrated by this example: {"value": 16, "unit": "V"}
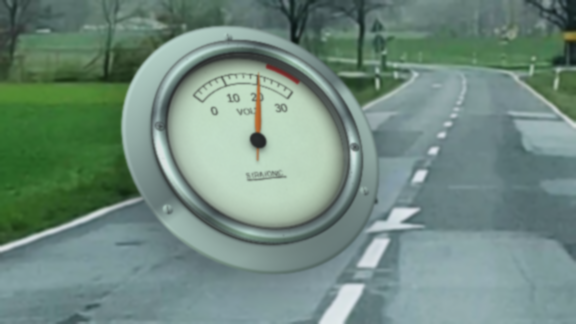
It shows {"value": 20, "unit": "V"}
